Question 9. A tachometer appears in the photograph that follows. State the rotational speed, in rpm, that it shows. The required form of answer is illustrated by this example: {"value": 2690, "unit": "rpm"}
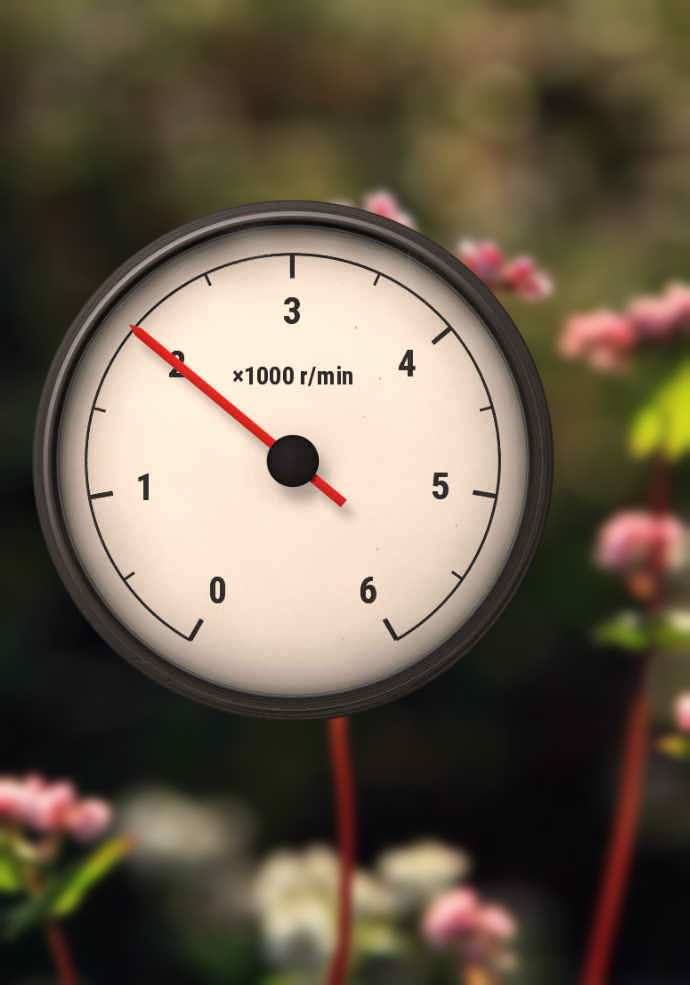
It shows {"value": 2000, "unit": "rpm"}
